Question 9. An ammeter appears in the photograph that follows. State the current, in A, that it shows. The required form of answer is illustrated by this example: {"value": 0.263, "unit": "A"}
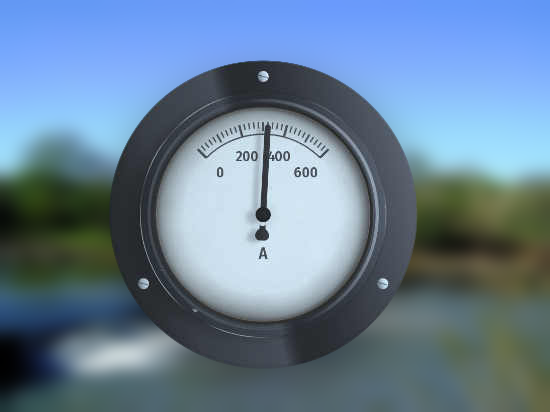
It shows {"value": 320, "unit": "A"}
